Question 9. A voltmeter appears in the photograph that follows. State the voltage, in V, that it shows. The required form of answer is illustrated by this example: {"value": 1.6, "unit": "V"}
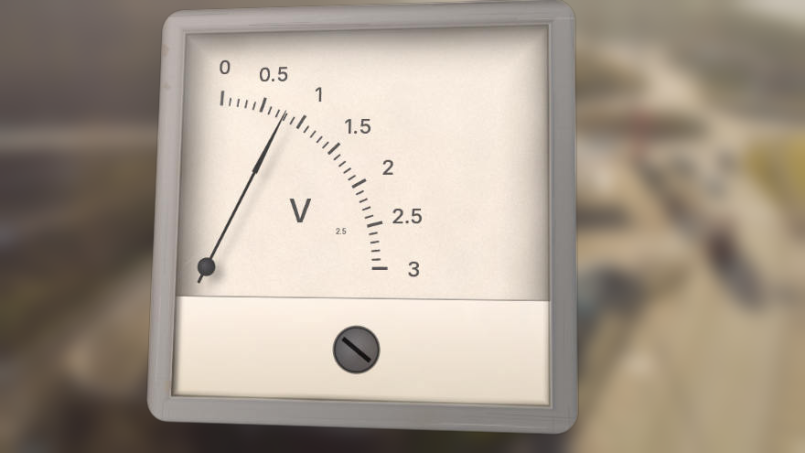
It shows {"value": 0.8, "unit": "V"}
